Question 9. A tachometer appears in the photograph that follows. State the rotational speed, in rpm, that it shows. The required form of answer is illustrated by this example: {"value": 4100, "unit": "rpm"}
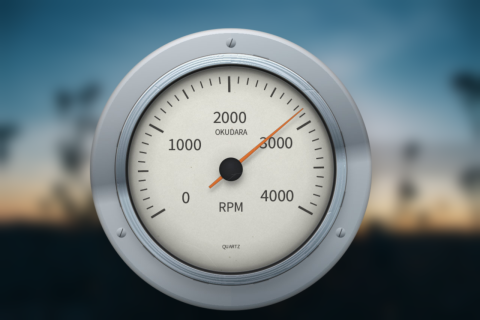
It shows {"value": 2850, "unit": "rpm"}
